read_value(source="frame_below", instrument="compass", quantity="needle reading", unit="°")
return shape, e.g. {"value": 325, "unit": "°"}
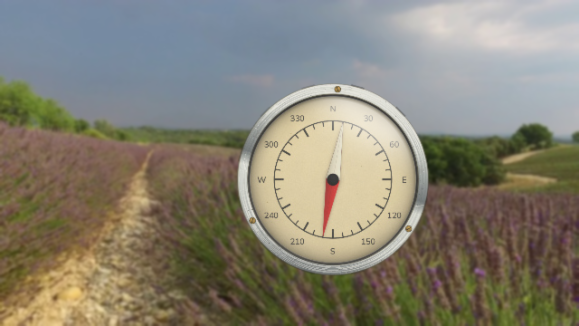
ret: {"value": 190, "unit": "°"}
